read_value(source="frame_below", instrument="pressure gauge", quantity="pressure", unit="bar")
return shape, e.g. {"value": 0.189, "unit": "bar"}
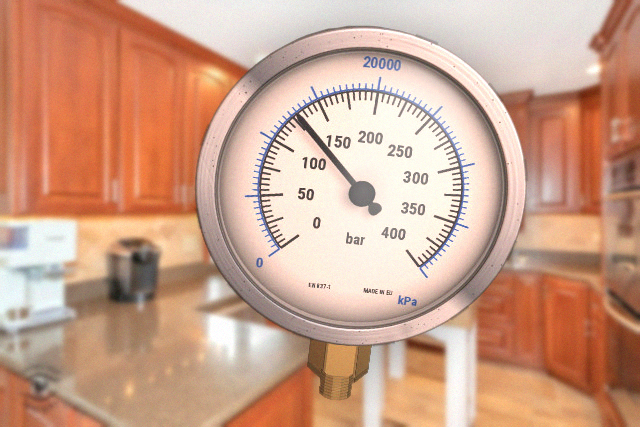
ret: {"value": 130, "unit": "bar"}
